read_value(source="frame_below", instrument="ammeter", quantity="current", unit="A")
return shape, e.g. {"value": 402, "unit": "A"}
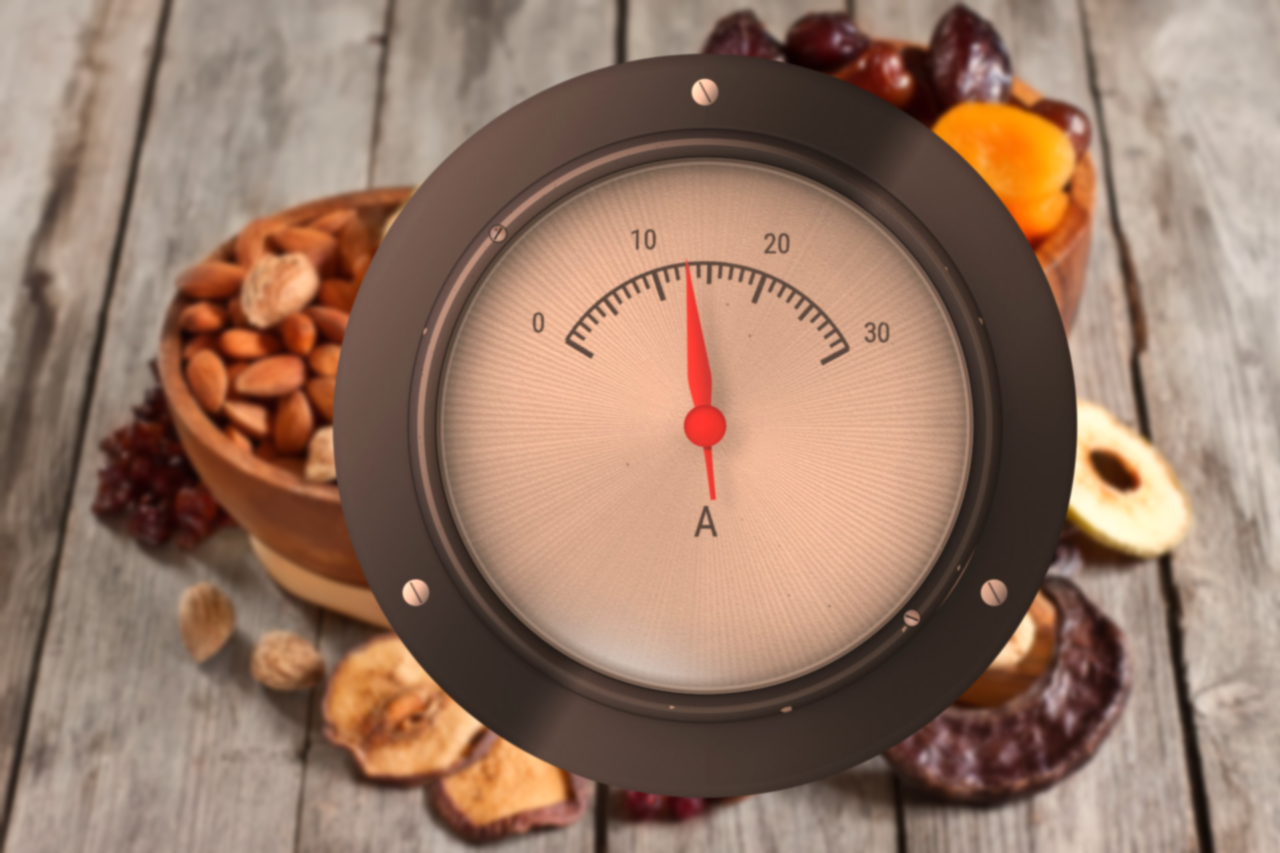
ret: {"value": 13, "unit": "A"}
